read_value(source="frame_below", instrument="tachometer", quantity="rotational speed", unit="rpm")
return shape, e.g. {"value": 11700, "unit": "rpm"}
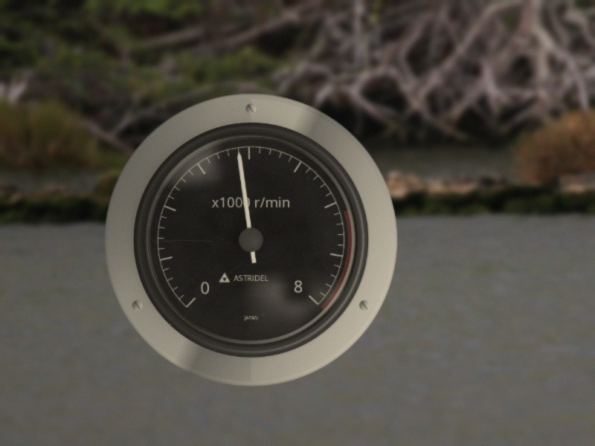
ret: {"value": 3800, "unit": "rpm"}
